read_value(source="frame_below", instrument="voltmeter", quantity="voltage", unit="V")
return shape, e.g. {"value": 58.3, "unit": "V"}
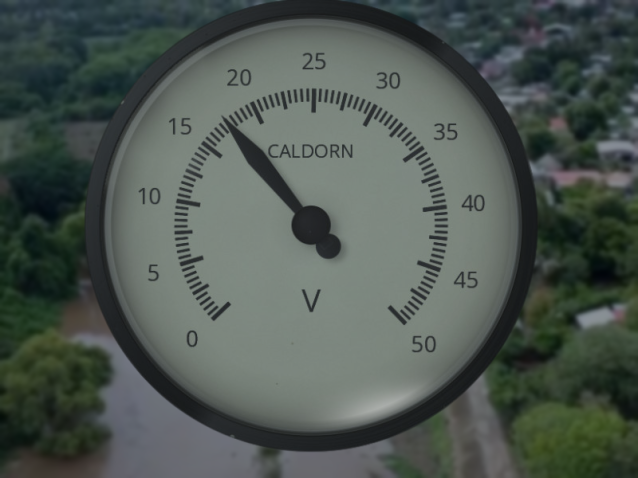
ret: {"value": 17.5, "unit": "V"}
